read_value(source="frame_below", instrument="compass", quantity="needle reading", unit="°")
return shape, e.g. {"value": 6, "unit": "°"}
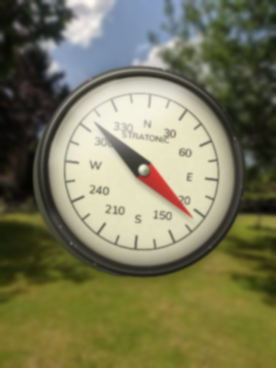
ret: {"value": 127.5, "unit": "°"}
